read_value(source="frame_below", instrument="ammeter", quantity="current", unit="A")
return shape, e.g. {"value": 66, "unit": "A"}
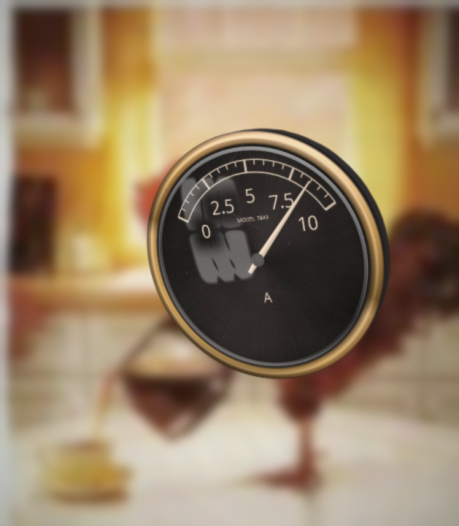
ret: {"value": 8.5, "unit": "A"}
